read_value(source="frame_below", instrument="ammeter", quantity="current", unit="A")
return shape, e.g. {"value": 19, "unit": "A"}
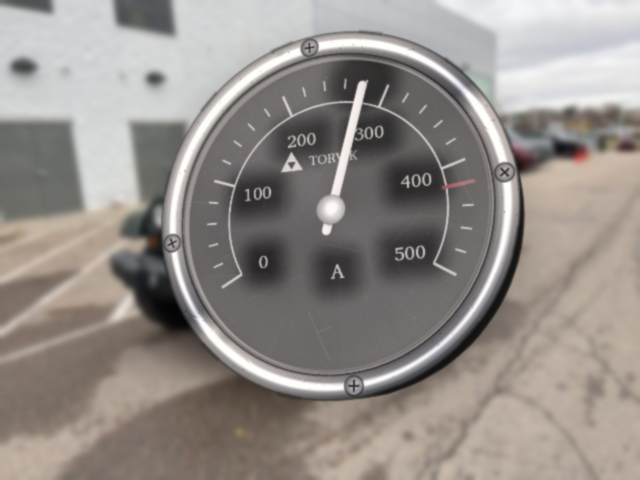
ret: {"value": 280, "unit": "A"}
